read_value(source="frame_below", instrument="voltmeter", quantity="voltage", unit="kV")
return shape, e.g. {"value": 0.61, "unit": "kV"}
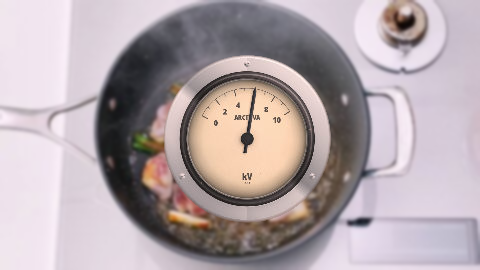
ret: {"value": 6, "unit": "kV"}
